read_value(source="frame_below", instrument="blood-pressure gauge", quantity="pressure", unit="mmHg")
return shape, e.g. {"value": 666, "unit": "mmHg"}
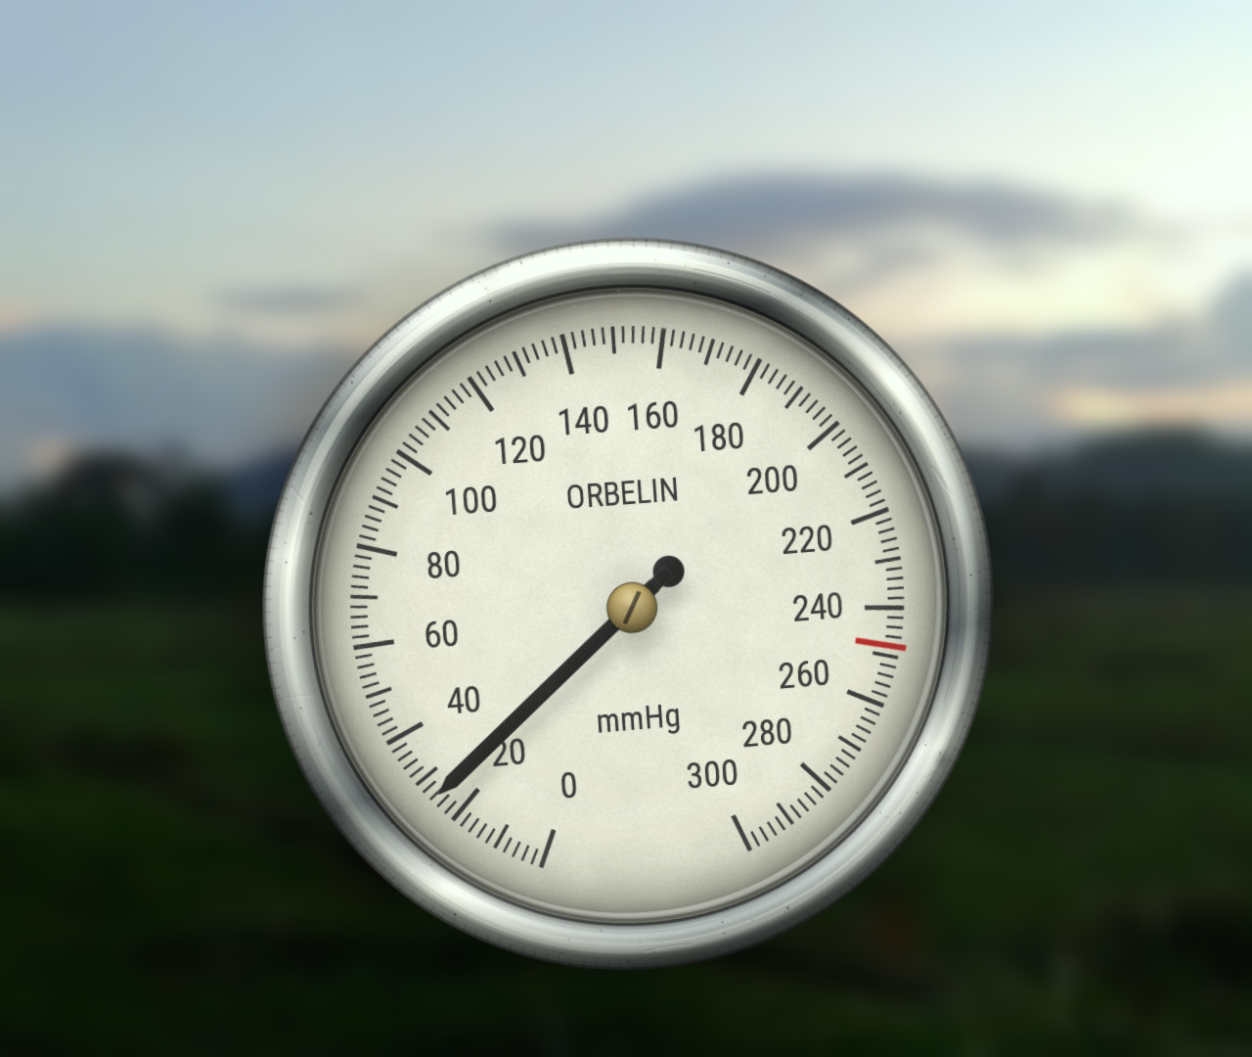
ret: {"value": 26, "unit": "mmHg"}
